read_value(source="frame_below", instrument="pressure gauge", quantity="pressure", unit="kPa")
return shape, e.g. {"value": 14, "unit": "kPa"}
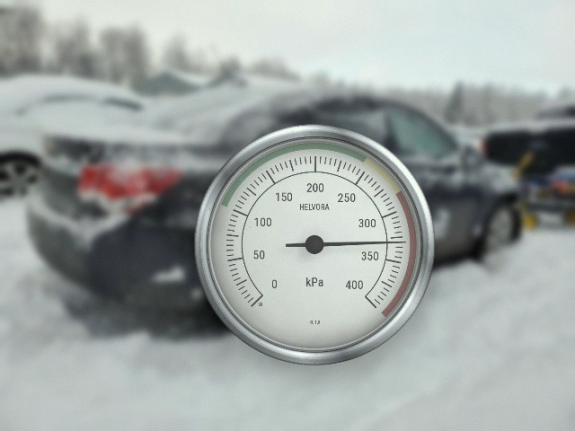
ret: {"value": 330, "unit": "kPa"}
